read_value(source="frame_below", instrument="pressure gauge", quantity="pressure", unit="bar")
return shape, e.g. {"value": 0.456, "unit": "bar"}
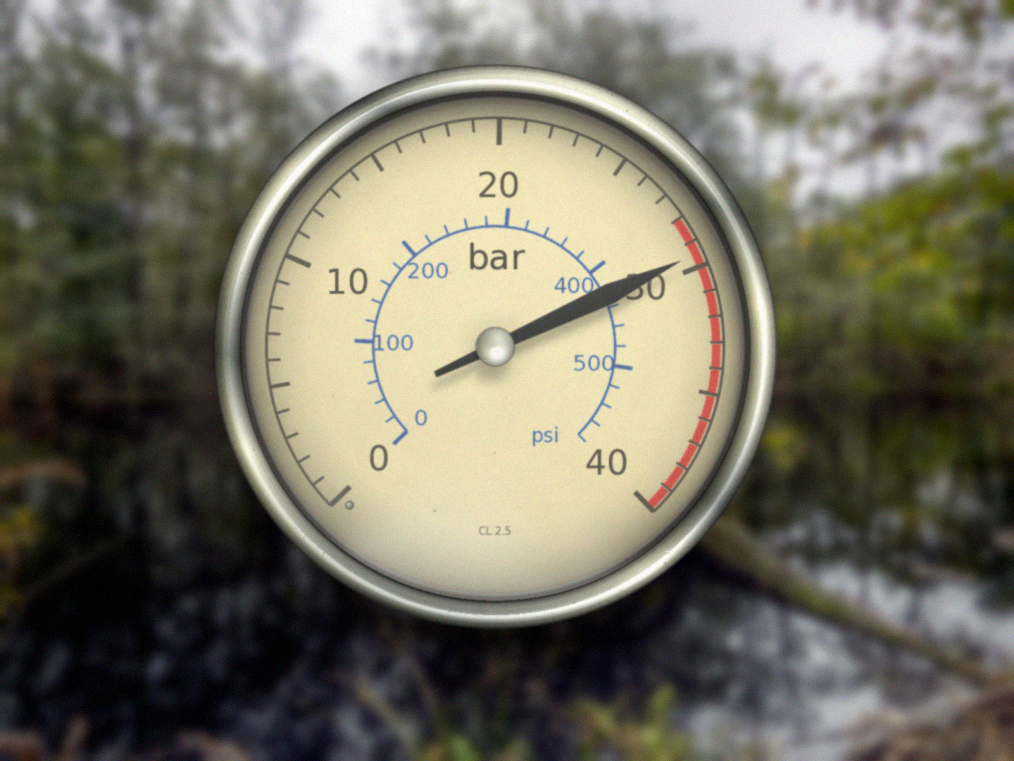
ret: {"value": 29.5, "unit": "bar"}
